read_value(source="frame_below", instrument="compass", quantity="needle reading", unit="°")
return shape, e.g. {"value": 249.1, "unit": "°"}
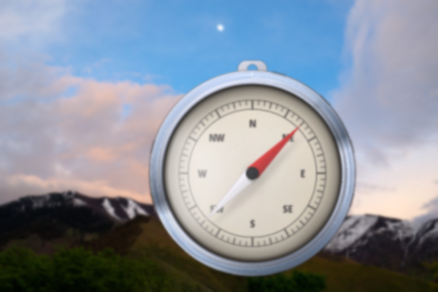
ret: {"value": 45, "unit": "°"}
